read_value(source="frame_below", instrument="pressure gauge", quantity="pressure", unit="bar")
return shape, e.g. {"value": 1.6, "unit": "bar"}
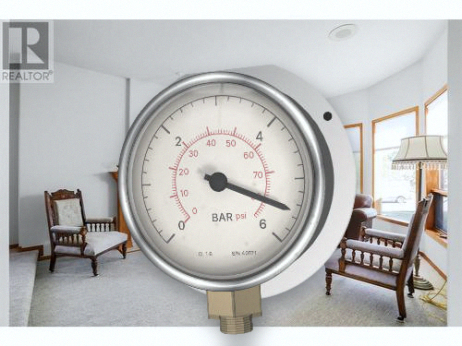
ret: {"value": 5.5, "unit": "bar"}
